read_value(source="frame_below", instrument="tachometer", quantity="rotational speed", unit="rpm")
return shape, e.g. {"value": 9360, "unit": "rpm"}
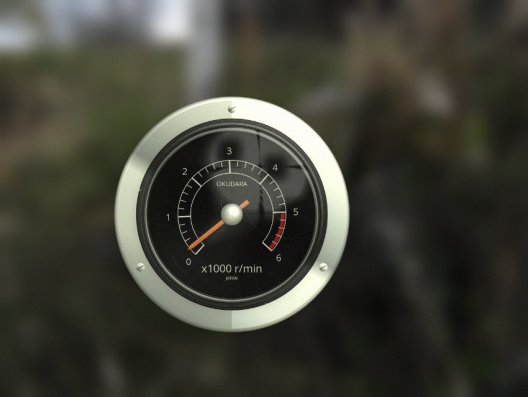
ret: {"value": 200, "unit": "rpm"}
